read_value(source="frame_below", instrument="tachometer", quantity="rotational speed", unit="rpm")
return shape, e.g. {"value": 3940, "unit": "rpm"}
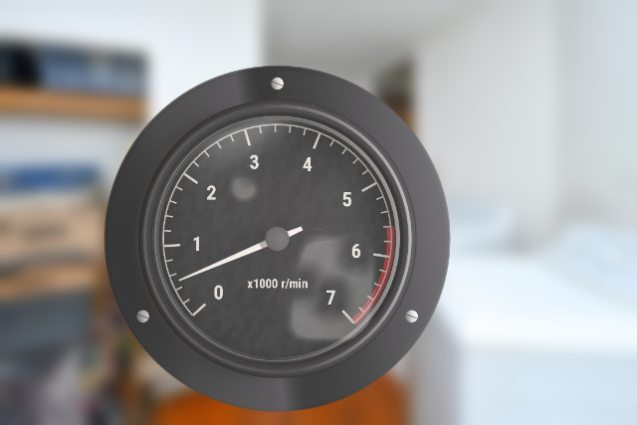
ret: {"value": 500, "unit": "rpm"}
